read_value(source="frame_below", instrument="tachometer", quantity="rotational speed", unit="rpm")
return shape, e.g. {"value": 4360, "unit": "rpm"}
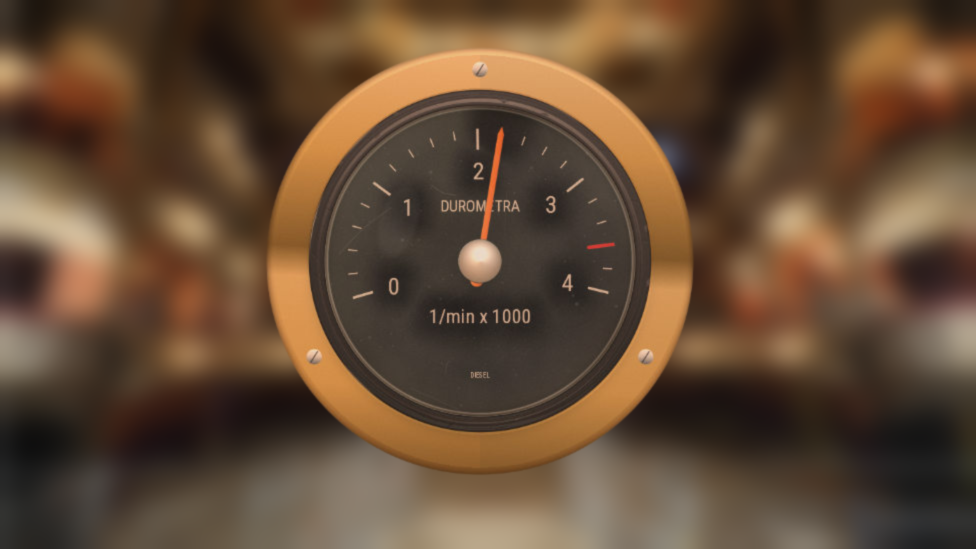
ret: {"value": 2200, "unit": "rpm"}
